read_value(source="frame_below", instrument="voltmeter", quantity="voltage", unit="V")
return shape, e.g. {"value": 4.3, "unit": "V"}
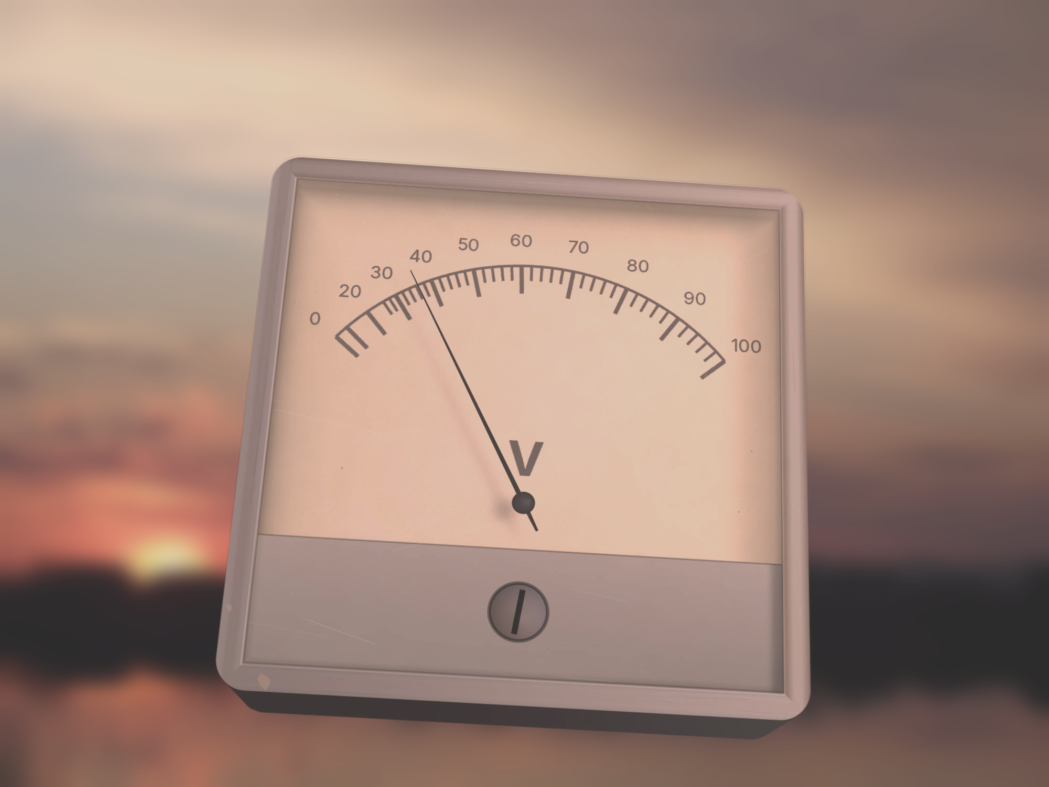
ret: {"value": 36, "unit": "V"}
